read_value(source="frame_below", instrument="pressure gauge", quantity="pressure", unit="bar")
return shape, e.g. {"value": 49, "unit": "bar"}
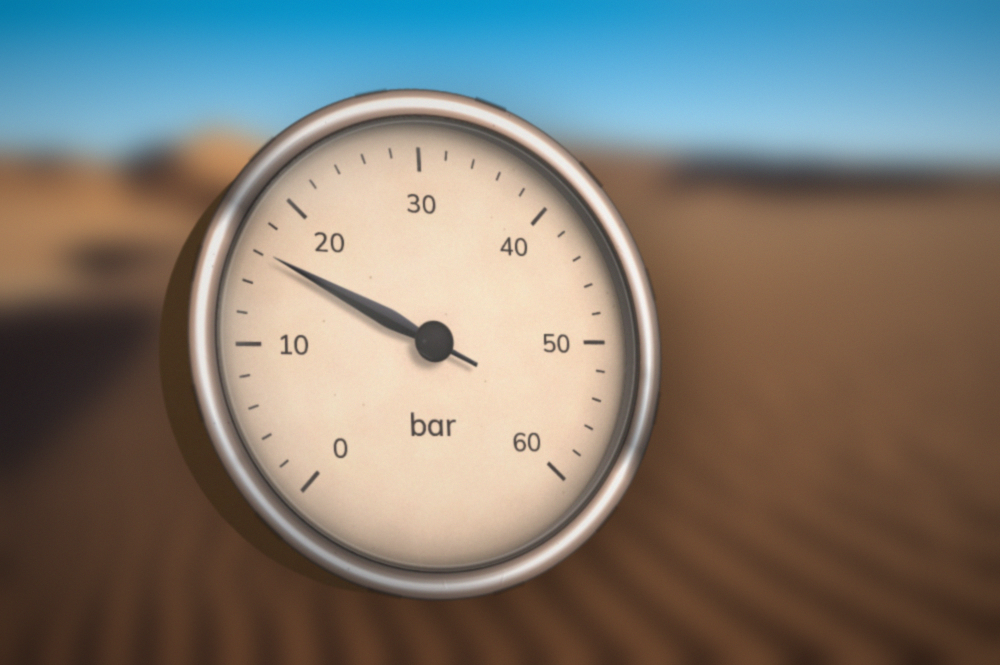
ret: {"value": 16, "unit": "bar"}
